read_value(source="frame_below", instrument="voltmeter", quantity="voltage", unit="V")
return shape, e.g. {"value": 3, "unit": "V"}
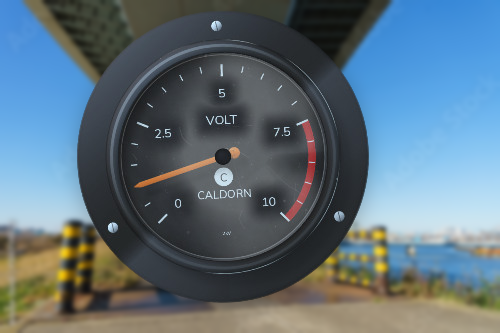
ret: {"value": 1, "unit": "V"}
